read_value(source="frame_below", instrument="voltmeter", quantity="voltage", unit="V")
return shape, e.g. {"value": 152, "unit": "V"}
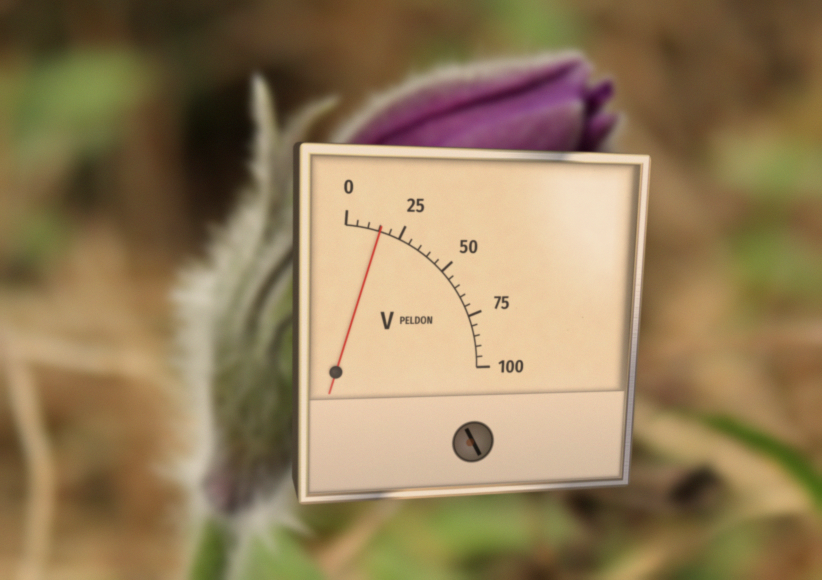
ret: {"value": 15, "unit": "V"}
